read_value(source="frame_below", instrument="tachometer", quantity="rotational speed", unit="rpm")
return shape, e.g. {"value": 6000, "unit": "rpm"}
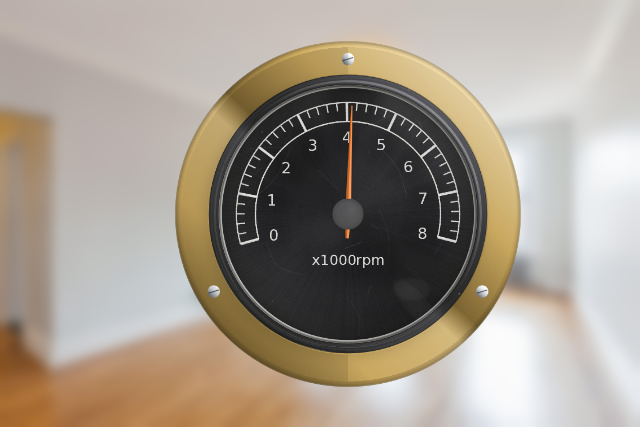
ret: {"value": 4100, "unit": "rpm"}
